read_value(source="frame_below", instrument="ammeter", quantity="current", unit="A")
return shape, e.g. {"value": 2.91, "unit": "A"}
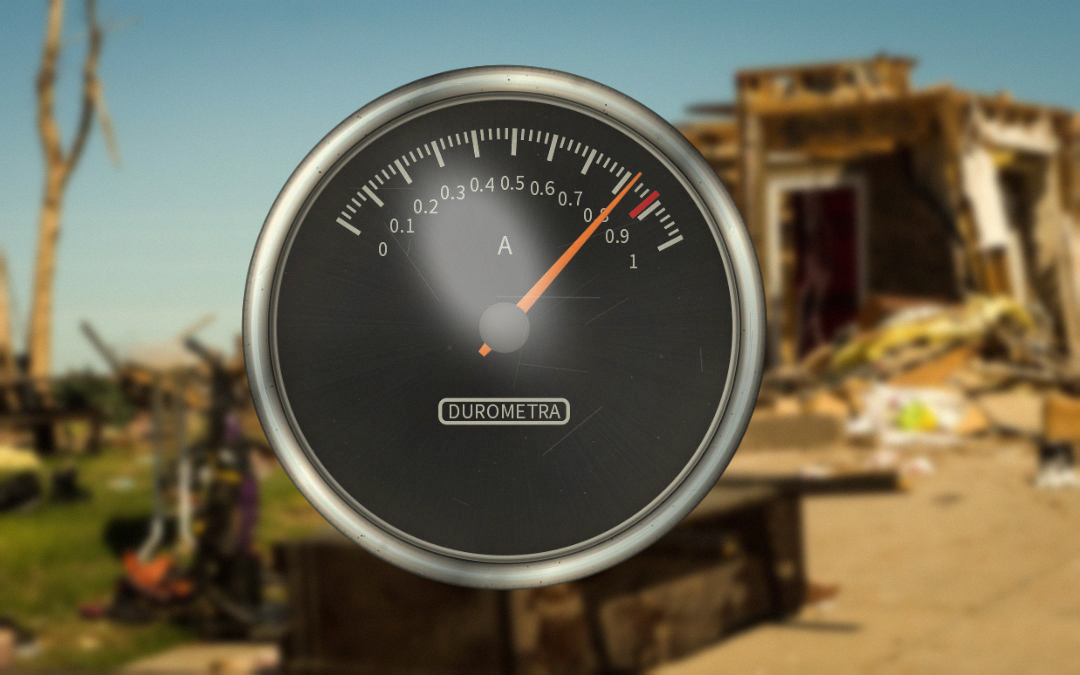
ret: {"value": 0.82, "unit": "A"}
